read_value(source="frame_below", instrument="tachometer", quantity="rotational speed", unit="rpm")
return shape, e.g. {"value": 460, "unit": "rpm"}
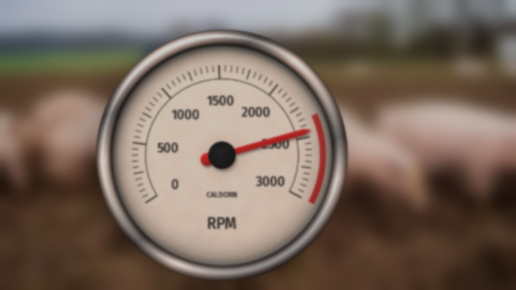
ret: {"value": 2450, "unit": "rpm"}
